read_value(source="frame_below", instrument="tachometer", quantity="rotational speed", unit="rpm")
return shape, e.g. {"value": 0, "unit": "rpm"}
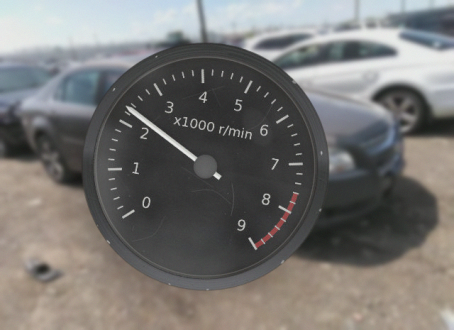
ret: {"value": 2300, "unit": "rpm"}
